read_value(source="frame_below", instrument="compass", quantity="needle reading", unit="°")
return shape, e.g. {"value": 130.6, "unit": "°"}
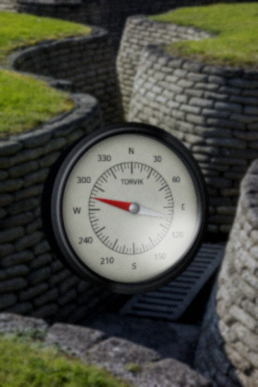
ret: {"value": 285, "unit": "°"}
